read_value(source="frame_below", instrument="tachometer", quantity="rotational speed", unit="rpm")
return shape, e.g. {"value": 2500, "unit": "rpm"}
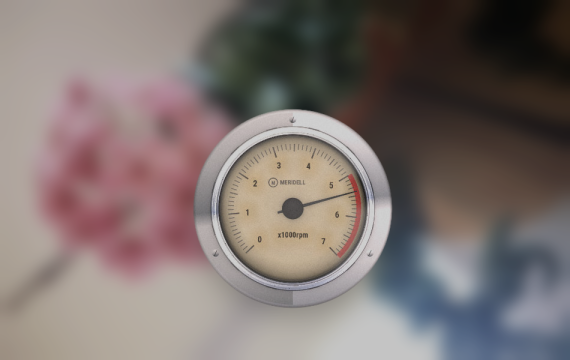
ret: {"value": 5400, "unit": "rpm"}
